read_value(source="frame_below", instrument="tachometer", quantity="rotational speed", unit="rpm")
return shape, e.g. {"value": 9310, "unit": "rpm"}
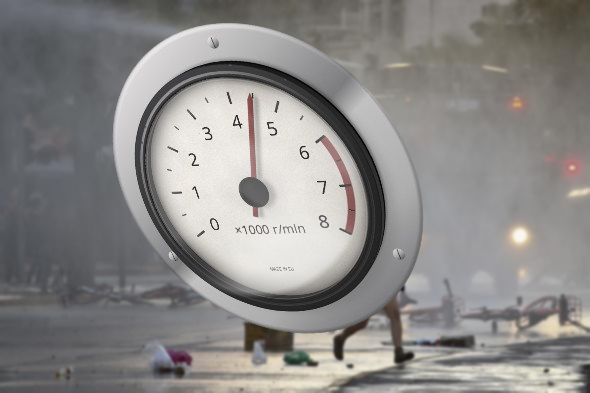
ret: {"value": 4500, "unit": "rpm"}
